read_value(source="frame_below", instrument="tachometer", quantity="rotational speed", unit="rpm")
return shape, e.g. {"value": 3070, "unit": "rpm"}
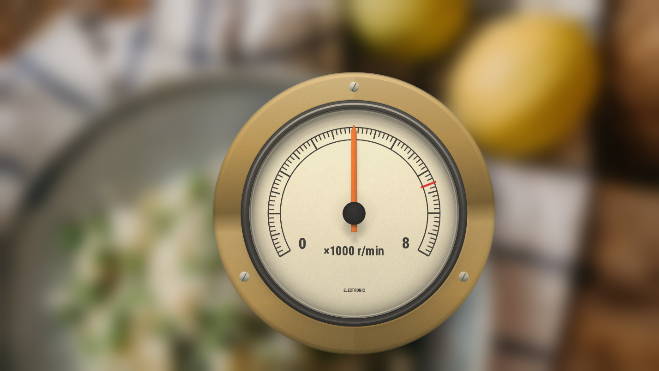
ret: {"value": 4000, "unit": "rpm"}
